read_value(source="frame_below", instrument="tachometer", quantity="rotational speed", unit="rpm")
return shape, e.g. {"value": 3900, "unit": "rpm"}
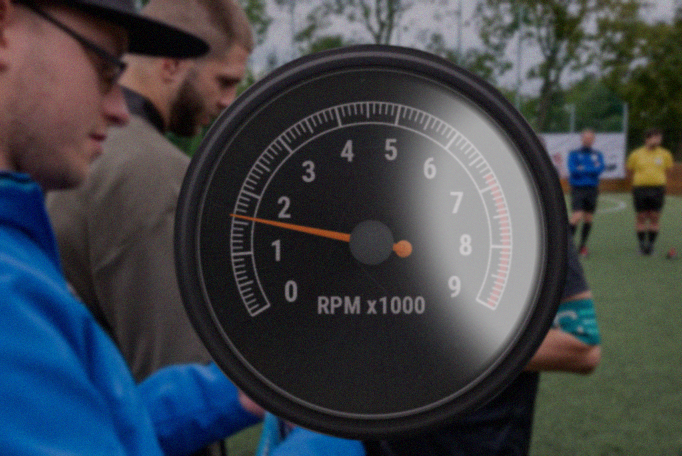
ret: {"value": 1600, "unit": "rpm"}
